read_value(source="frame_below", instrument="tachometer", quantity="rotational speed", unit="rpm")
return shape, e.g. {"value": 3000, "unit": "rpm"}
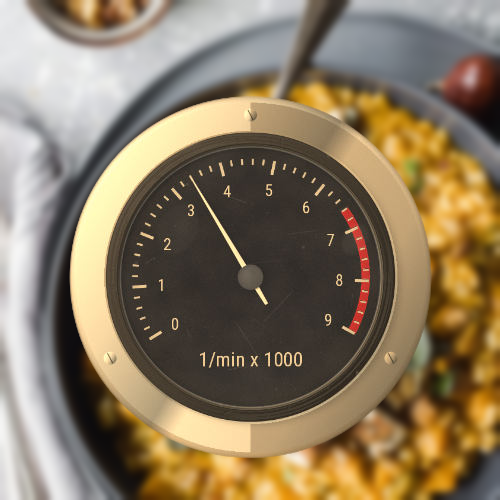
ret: {"value": 3400, "unit": "rpm"}
